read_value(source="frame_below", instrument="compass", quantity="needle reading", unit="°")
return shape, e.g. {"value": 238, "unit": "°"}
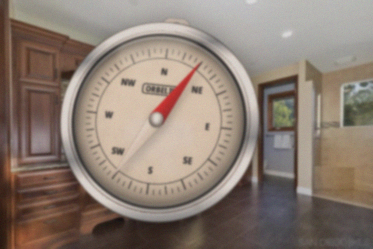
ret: {"value": 30, "unit": "°"}
